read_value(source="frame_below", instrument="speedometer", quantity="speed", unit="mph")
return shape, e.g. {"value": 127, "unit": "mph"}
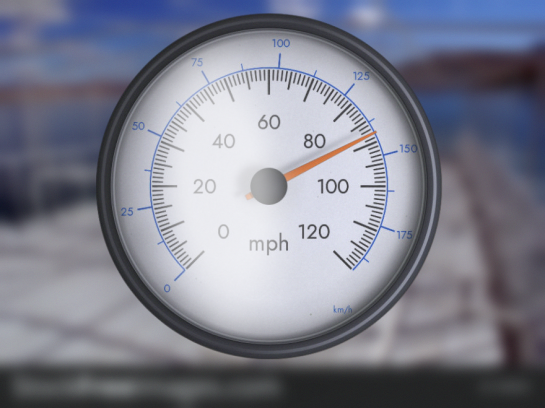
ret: {"value": 88, "unit": "mph"}
